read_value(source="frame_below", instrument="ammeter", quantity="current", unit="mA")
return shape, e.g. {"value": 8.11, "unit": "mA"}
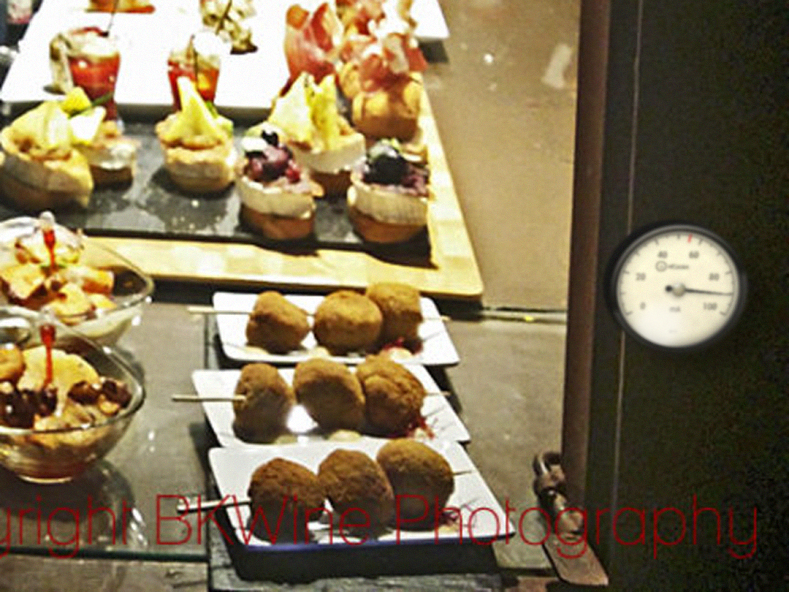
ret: {"value": 90, "unit": "mA"}
